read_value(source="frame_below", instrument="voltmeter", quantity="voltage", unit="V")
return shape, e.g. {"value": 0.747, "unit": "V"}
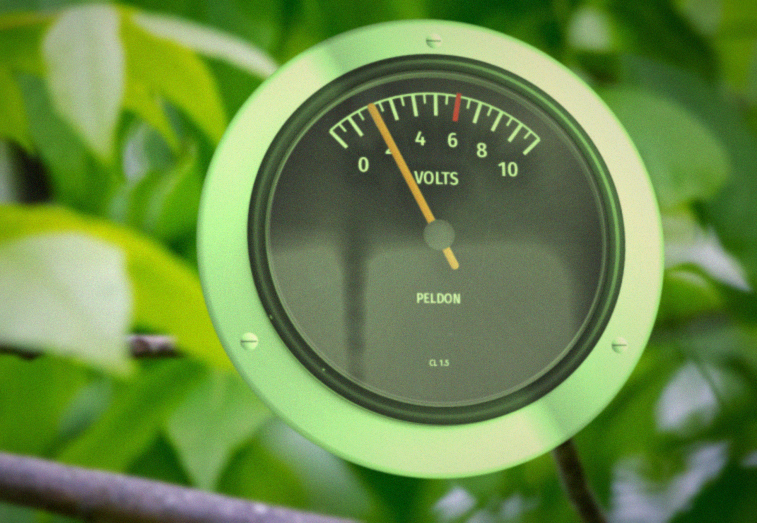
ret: {"value": 2, "unit": "V"}
